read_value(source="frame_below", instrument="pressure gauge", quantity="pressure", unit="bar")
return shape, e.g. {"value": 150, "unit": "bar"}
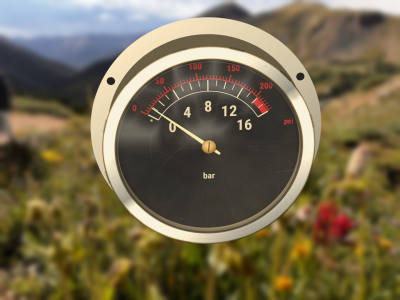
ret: {"value": 1, "unit": "bar"}
